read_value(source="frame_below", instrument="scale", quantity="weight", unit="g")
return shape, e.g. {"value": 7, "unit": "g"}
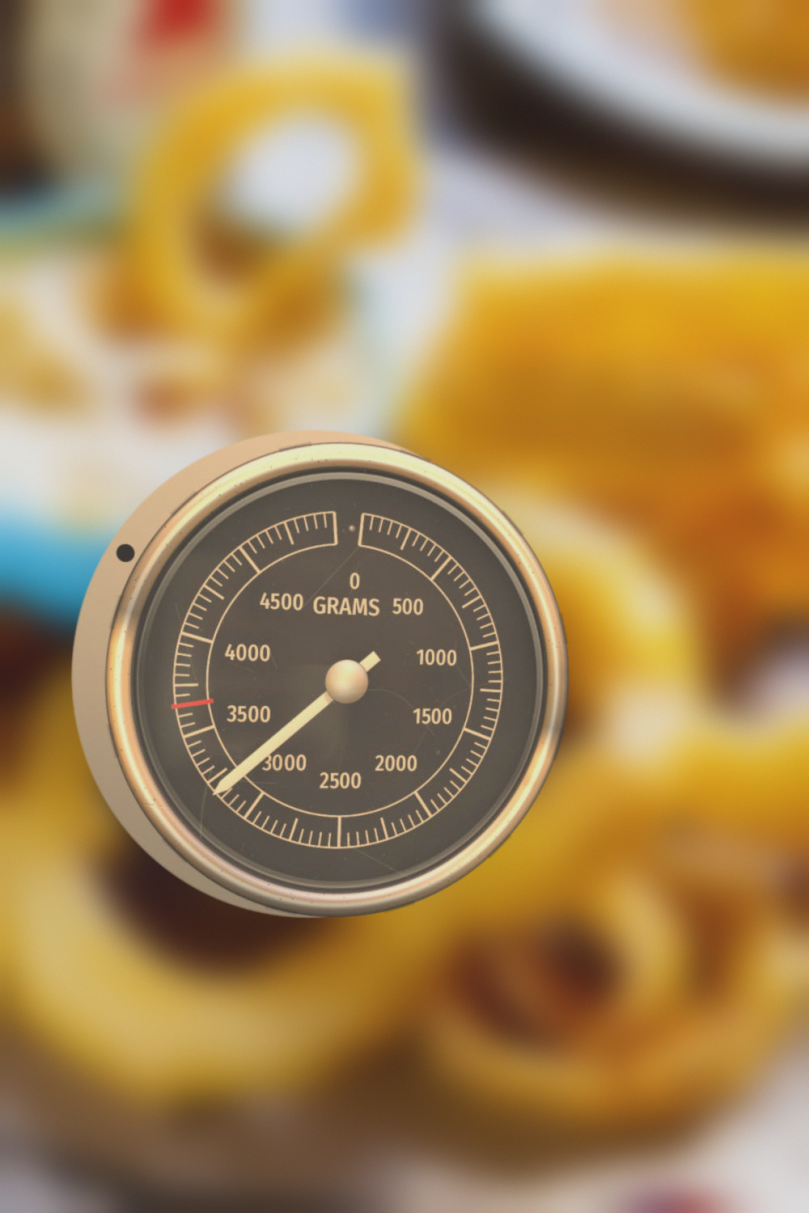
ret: {"value": 3200, "unit": "g"}
